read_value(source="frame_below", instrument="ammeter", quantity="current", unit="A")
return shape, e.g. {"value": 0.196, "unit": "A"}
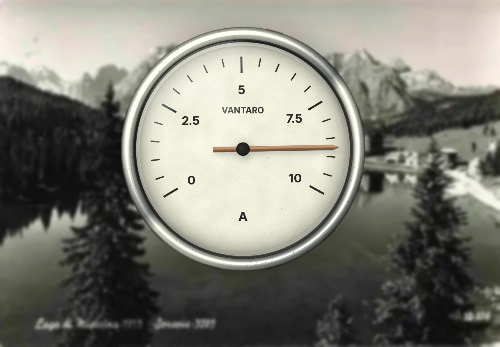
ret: {"value": 8.75, "unit": "A"}
